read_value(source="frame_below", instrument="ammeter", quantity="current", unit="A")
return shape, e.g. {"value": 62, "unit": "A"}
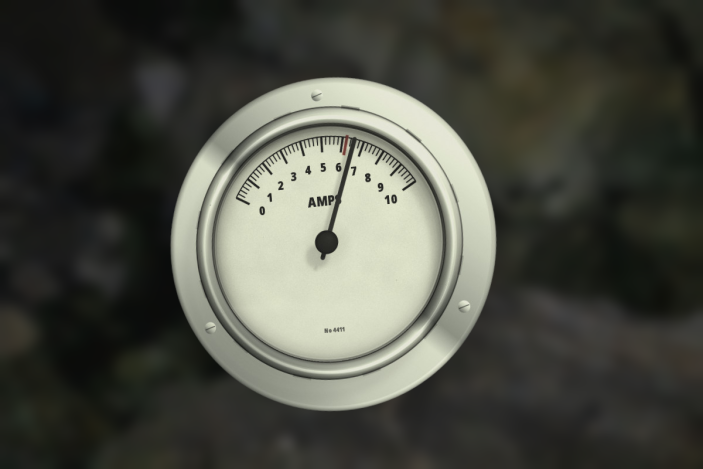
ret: {"value": 6.6, "unit": "A"}
